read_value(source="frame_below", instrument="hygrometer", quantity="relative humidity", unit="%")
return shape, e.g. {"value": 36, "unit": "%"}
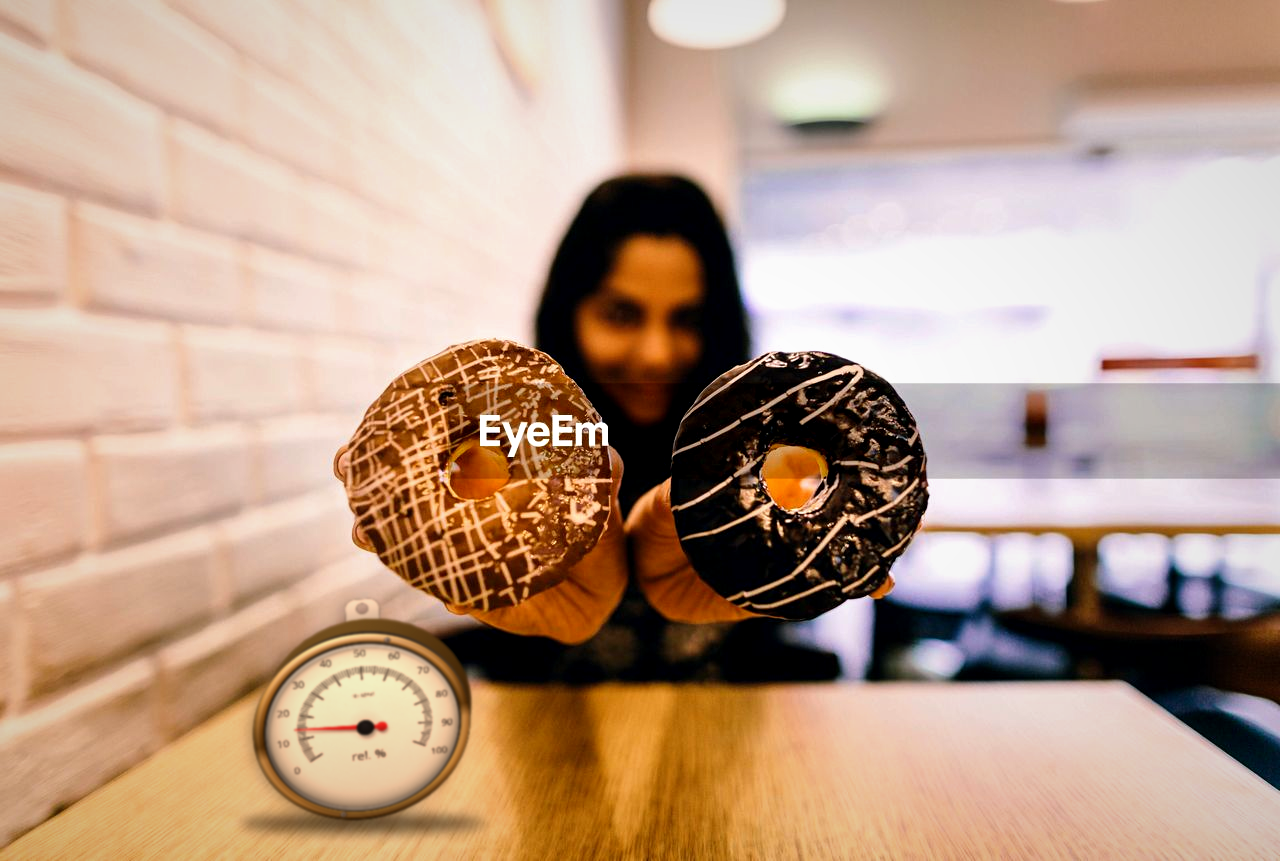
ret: {"value": 15, "unit": "%"}
